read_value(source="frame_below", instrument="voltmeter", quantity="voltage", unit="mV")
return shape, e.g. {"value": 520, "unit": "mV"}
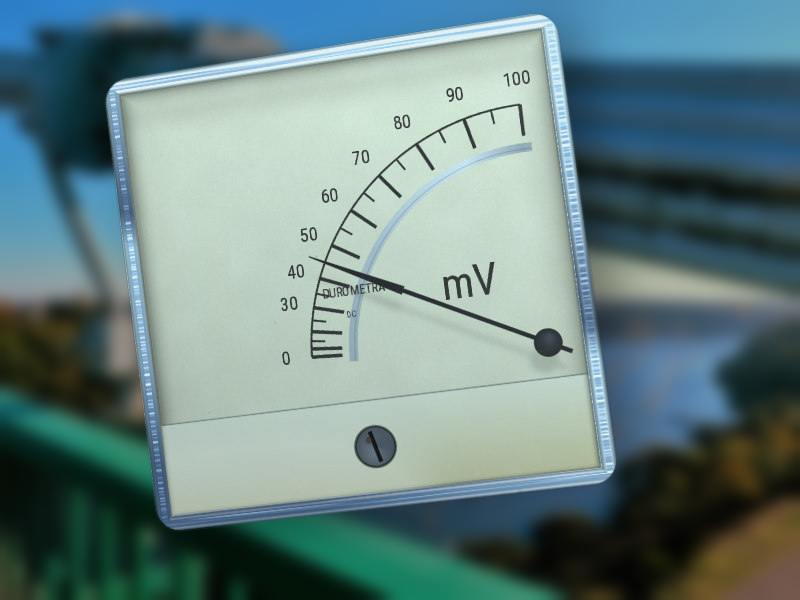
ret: {"value": 45, "unit": "mV"}
